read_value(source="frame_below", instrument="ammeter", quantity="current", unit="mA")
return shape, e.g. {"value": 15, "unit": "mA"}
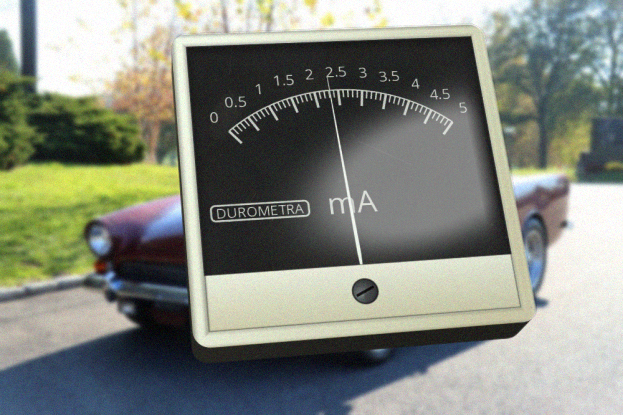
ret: {"value": 2.3, "unit": "mA"}
